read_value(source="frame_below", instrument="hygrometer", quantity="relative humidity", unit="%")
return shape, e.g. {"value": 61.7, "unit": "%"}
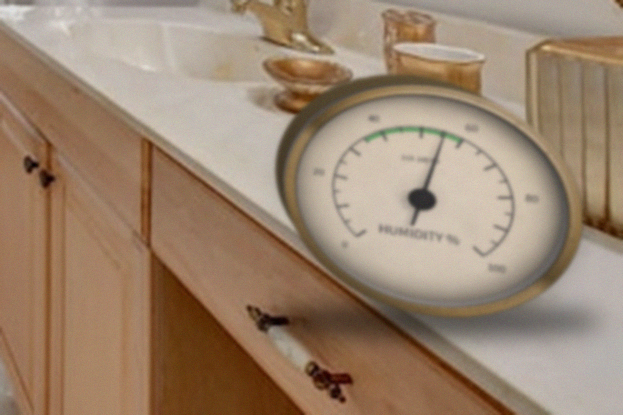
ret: {"value": 55, "unit": "%"}
